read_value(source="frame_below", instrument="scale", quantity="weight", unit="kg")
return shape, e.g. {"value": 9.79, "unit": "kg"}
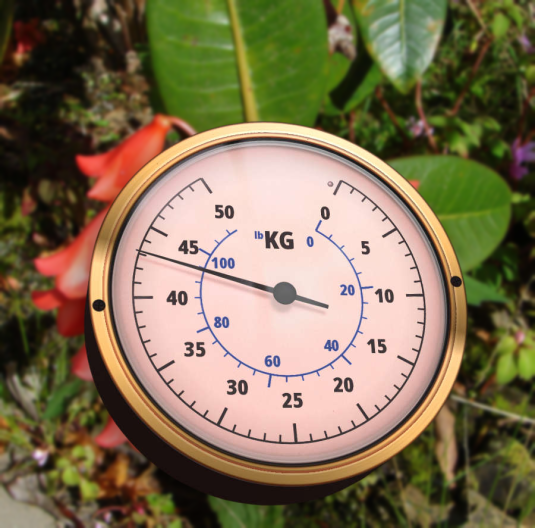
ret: {"value": 43, "unit": "kg"}
